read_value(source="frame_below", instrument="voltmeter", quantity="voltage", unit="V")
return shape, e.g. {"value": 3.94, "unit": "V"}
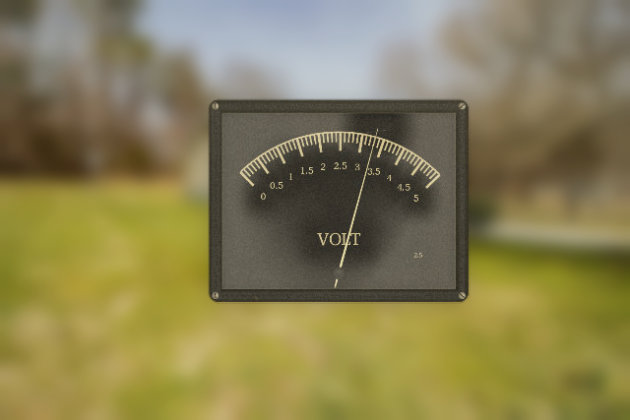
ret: {"value": 3.3, "unit": "V"}
